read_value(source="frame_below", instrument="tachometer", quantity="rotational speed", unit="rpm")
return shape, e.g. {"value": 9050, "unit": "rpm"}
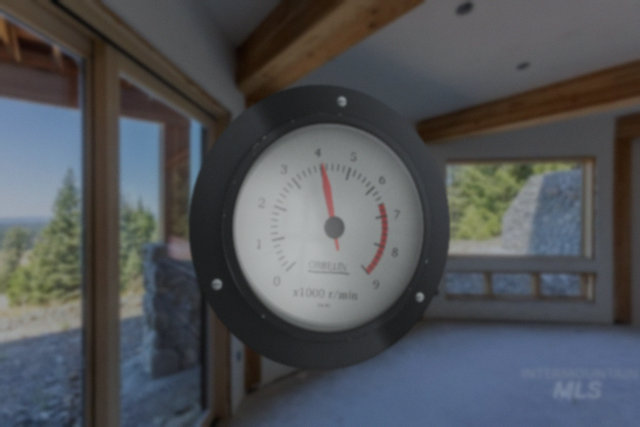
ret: {"value": 4000, "unit": "rpm"}
